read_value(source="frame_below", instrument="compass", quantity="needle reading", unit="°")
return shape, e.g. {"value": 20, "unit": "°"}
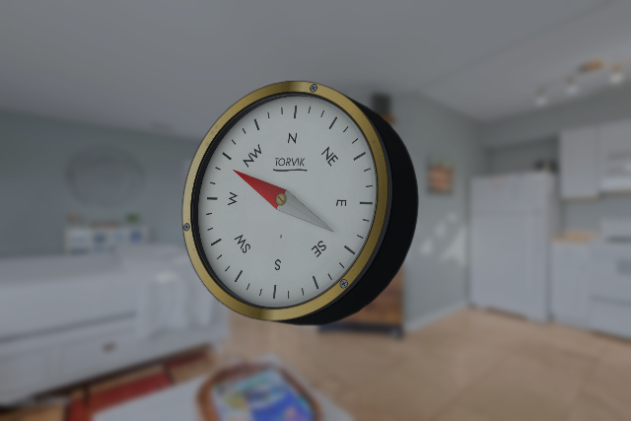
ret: {"value": 295, "unit": "°"}
